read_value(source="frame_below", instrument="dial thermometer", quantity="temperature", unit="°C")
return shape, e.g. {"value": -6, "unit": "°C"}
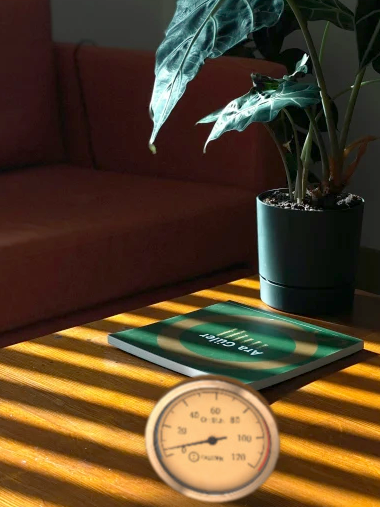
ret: {"value": 5, "unit": "°C"}
